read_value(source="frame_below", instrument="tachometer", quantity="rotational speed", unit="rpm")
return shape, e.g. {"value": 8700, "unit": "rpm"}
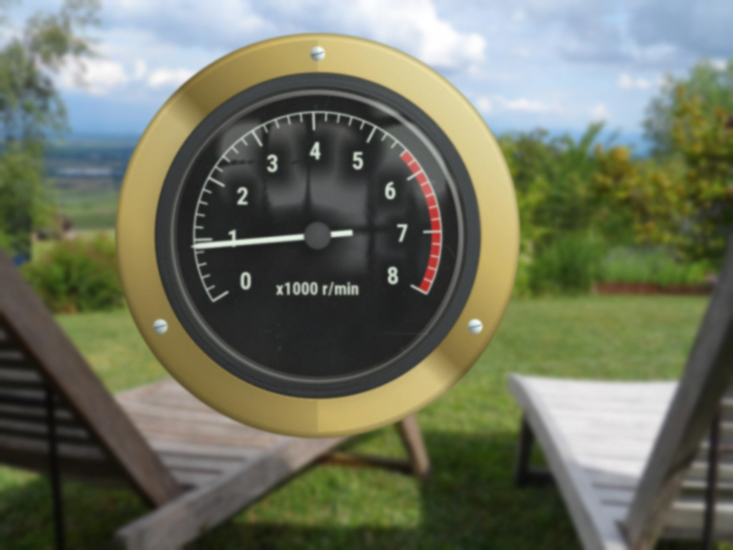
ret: {"value": 900, "unit": "rpm"}
